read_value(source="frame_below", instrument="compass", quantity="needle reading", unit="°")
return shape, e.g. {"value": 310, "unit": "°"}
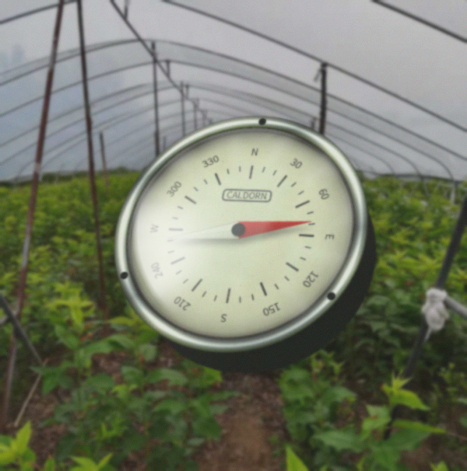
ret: {"value": 80, "unit": "°"}
